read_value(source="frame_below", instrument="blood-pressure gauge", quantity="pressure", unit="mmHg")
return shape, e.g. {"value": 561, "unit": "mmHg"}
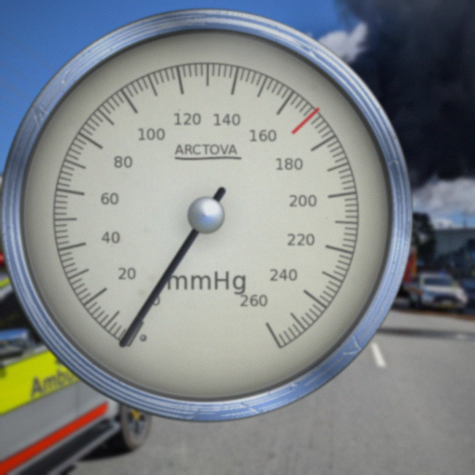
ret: {"value": 2, "unit": "mmHg"}
